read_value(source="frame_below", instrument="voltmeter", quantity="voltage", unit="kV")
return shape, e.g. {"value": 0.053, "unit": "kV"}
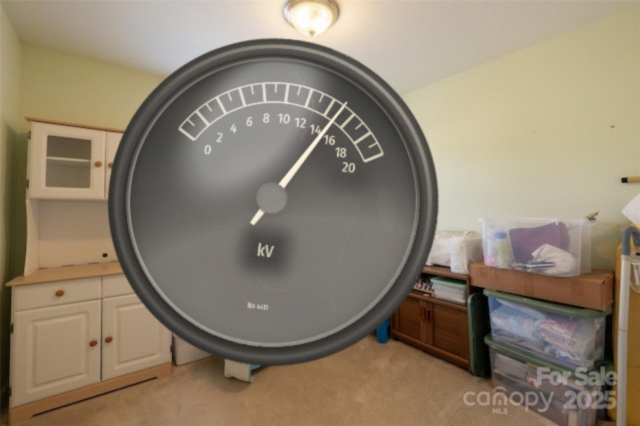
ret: {"value": 15, "unit": "kV"}
